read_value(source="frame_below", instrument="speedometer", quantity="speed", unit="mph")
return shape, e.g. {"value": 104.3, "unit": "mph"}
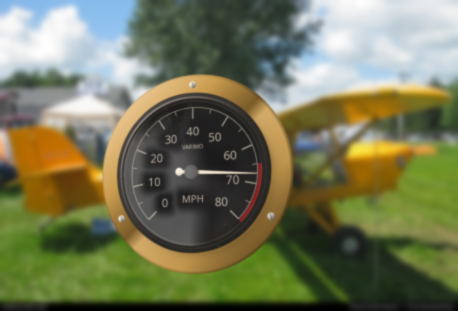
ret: {"value": 67.5, "unit": "mph"}
